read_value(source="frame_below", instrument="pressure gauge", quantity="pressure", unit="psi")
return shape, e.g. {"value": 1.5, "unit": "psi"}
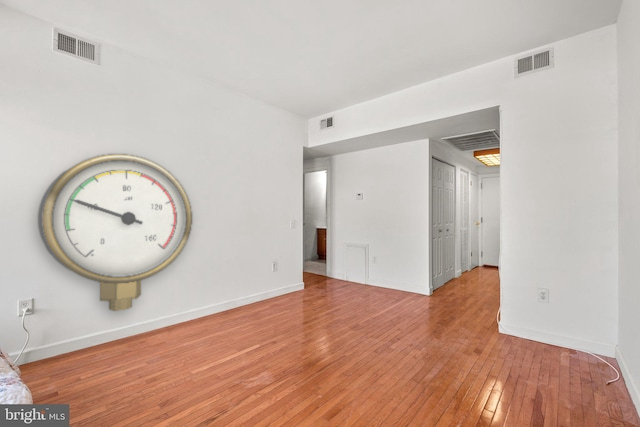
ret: {"value": 40, "unit": "psi"}
